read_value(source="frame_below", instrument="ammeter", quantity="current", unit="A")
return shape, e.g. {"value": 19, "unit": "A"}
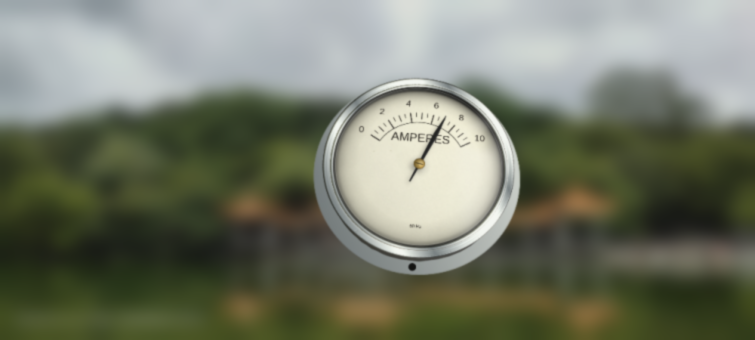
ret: {"value": 7, "unit": "A"}
